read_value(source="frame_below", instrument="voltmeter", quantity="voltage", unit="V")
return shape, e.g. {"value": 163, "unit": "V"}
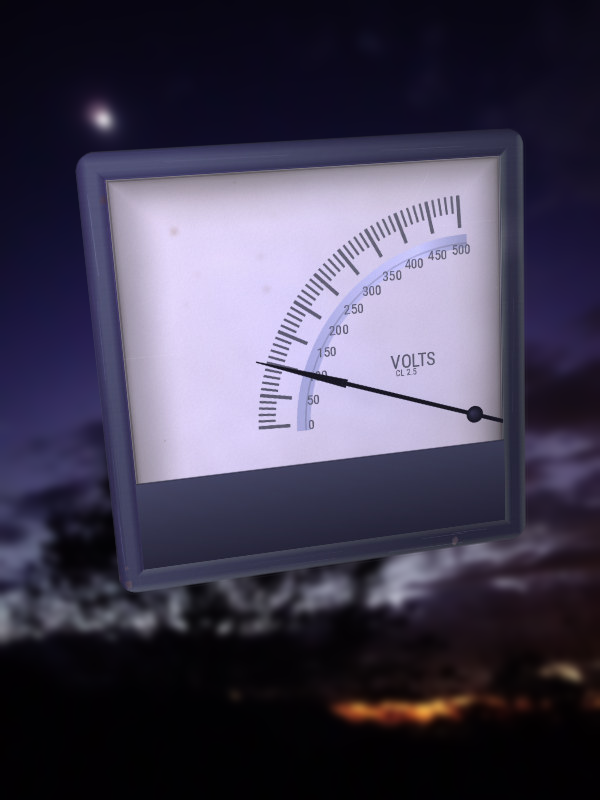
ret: {"value": 100, "unit": "V"}
